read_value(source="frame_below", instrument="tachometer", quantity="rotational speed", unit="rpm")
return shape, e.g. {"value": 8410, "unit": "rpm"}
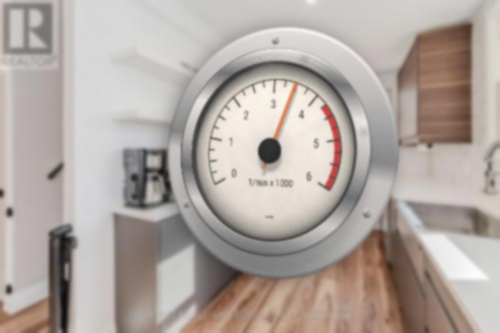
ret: {"value": 3500, "unit": "rpm"}
